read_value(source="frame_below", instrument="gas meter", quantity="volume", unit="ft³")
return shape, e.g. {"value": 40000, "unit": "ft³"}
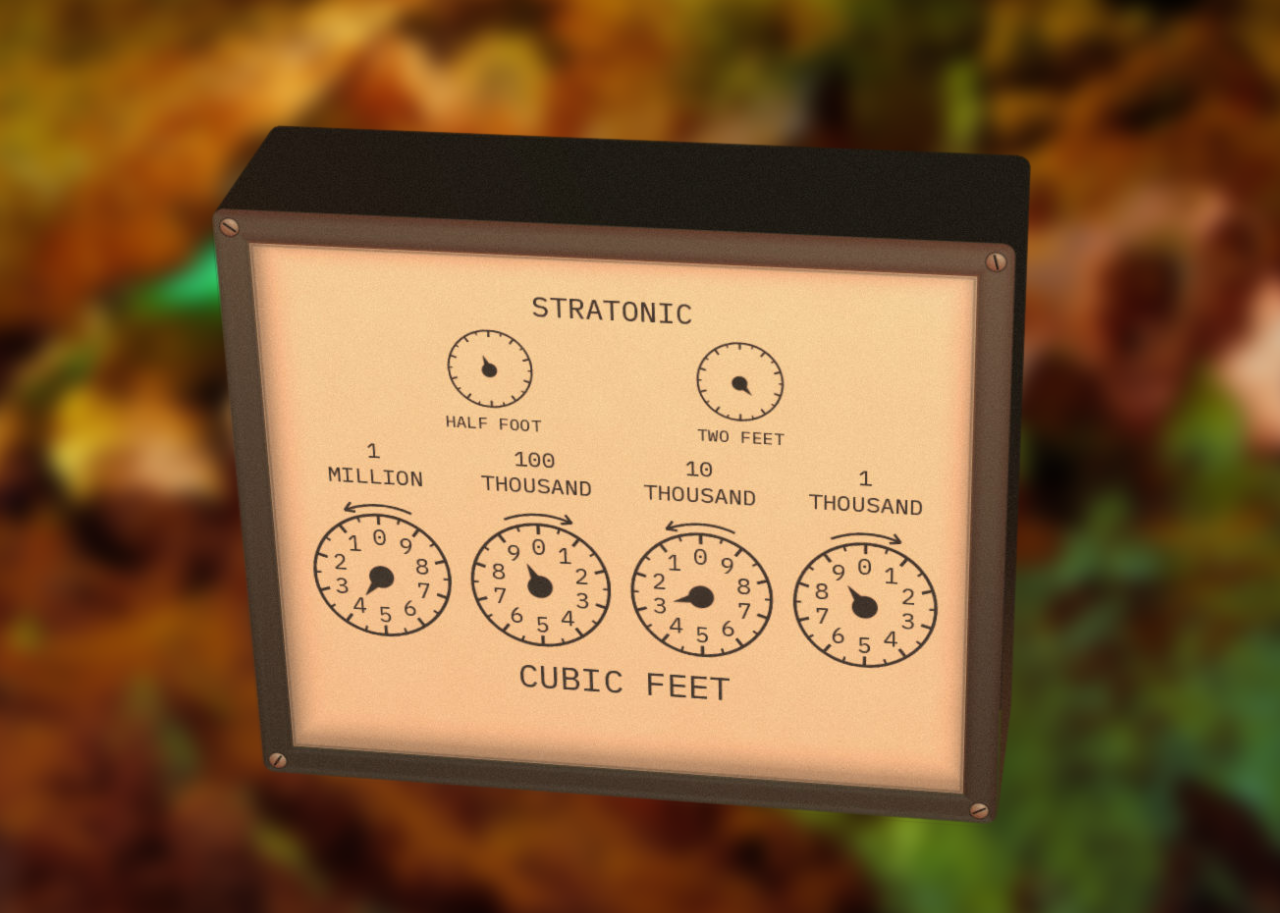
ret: {"value": 392900, "unit": "ft³"}
